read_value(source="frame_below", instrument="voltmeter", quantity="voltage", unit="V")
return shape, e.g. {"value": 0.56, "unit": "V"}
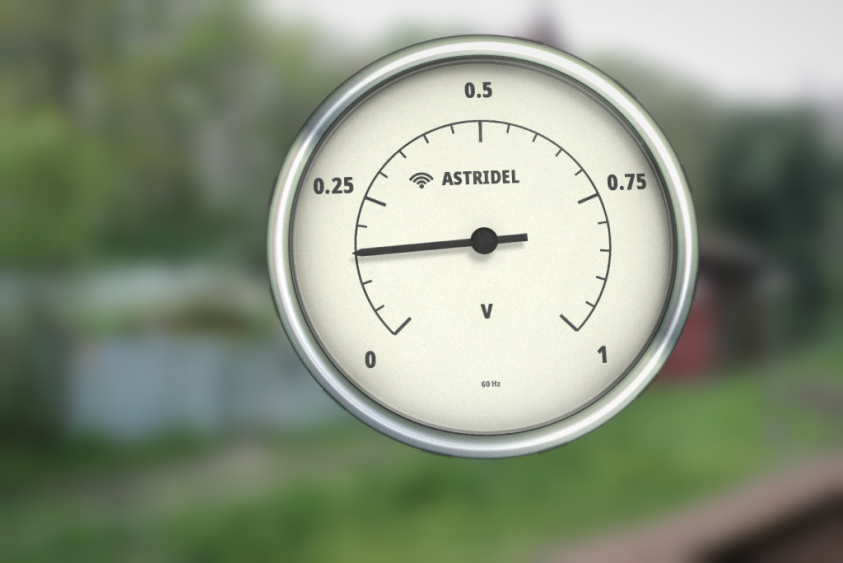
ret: {"value": 0.15, "unit": "V"}
